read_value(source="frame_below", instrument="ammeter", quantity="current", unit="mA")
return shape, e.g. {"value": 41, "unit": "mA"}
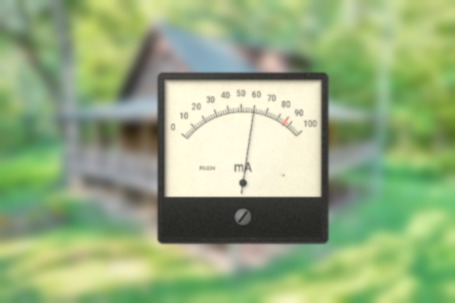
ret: {"value": 60, "unit": "mA"}
